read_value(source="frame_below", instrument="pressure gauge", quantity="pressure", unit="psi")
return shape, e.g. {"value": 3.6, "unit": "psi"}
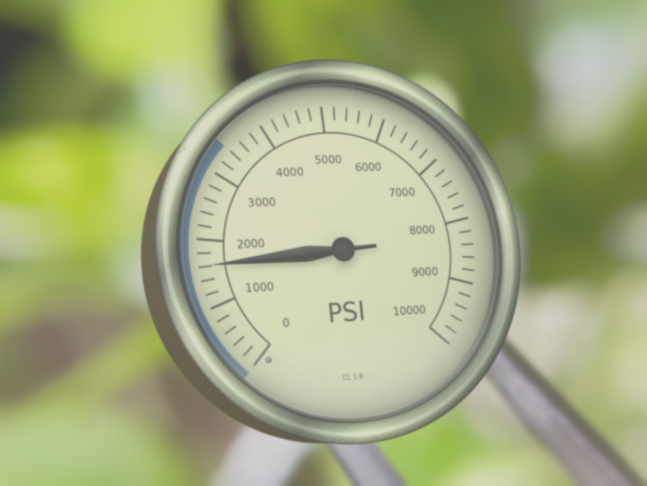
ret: {"value": 1600, "unit": "psi"}
